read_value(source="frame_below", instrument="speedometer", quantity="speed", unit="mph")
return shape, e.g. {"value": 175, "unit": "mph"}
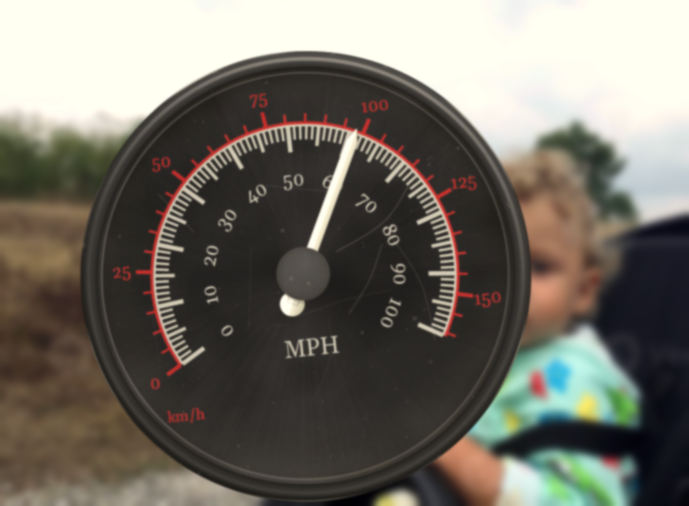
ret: {"value": 61, "unit": "mph"}
